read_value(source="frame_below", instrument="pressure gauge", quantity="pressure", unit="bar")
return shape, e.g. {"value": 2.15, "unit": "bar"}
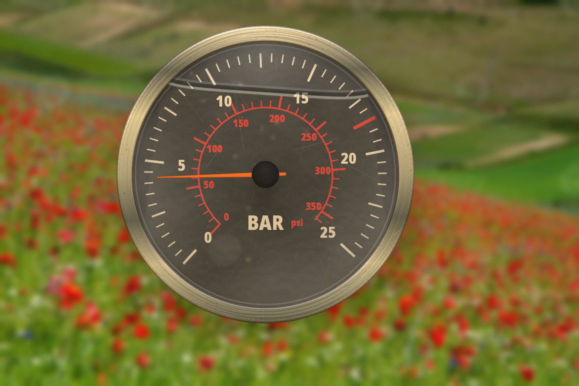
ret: {"value": 4.25, "unit": "bar"}
